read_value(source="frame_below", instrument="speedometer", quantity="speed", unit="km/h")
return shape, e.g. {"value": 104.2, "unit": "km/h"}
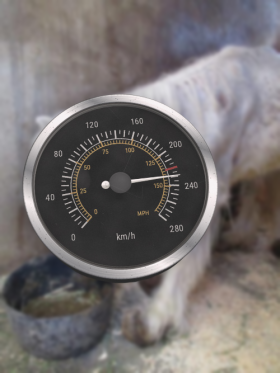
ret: {"value": 230, "unit": "km/h"}
